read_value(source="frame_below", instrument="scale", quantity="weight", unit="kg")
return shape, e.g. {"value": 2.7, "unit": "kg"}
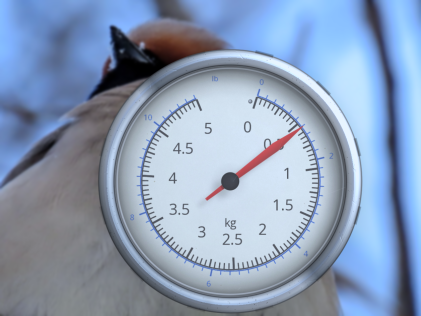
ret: {"value": 0.55, "unit": "kg"}
